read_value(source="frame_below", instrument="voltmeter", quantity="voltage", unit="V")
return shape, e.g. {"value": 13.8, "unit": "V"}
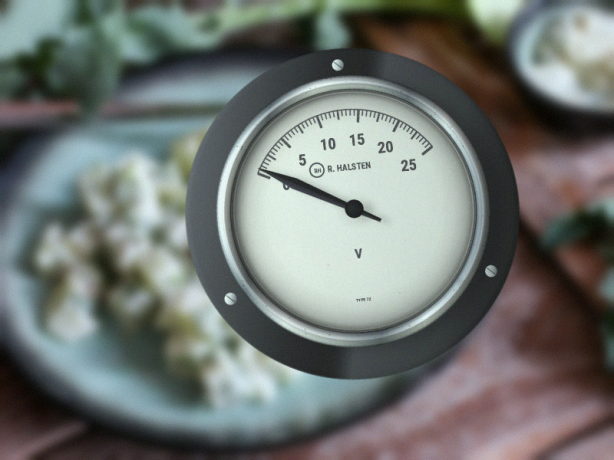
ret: {"value": 0.5, "unit": "V"}
